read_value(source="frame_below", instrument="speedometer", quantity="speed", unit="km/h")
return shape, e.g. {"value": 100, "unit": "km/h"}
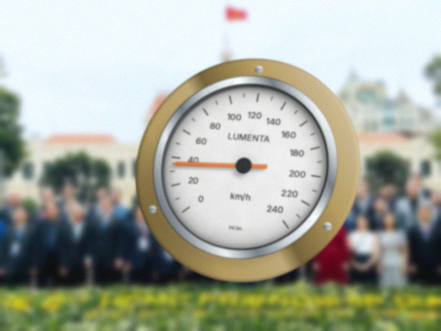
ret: {"value": 35, "unit": "km/h"}
